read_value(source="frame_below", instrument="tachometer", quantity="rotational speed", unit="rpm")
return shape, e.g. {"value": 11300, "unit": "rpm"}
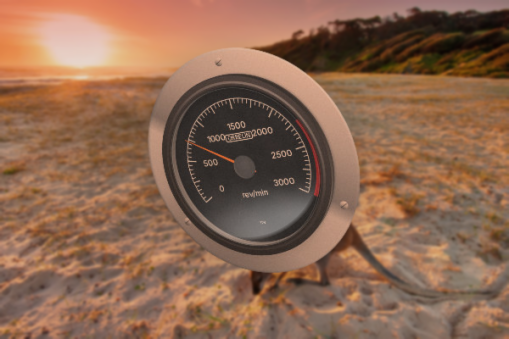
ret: {"value": 750, "unit": "rpm"}
